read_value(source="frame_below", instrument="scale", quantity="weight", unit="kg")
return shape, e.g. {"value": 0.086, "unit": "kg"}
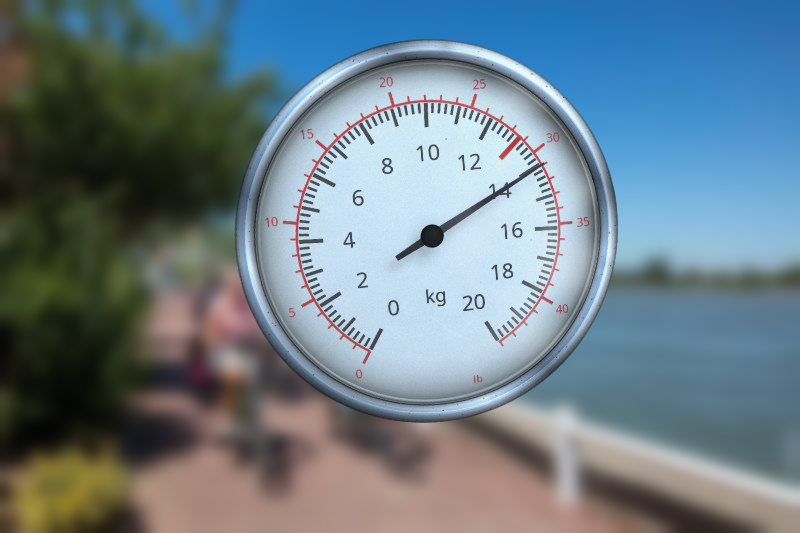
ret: {"value": 14, "unit": "kg"}
